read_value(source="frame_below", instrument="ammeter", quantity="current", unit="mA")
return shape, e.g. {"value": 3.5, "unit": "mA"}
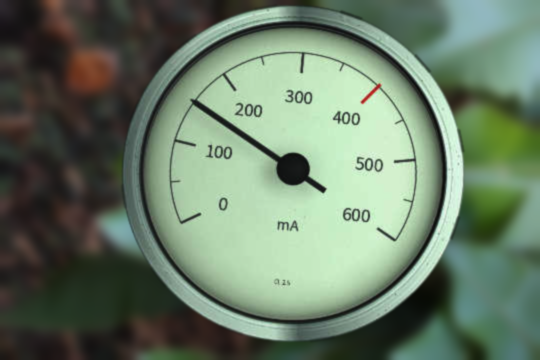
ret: {"value": 150, "unit": "mA"}
